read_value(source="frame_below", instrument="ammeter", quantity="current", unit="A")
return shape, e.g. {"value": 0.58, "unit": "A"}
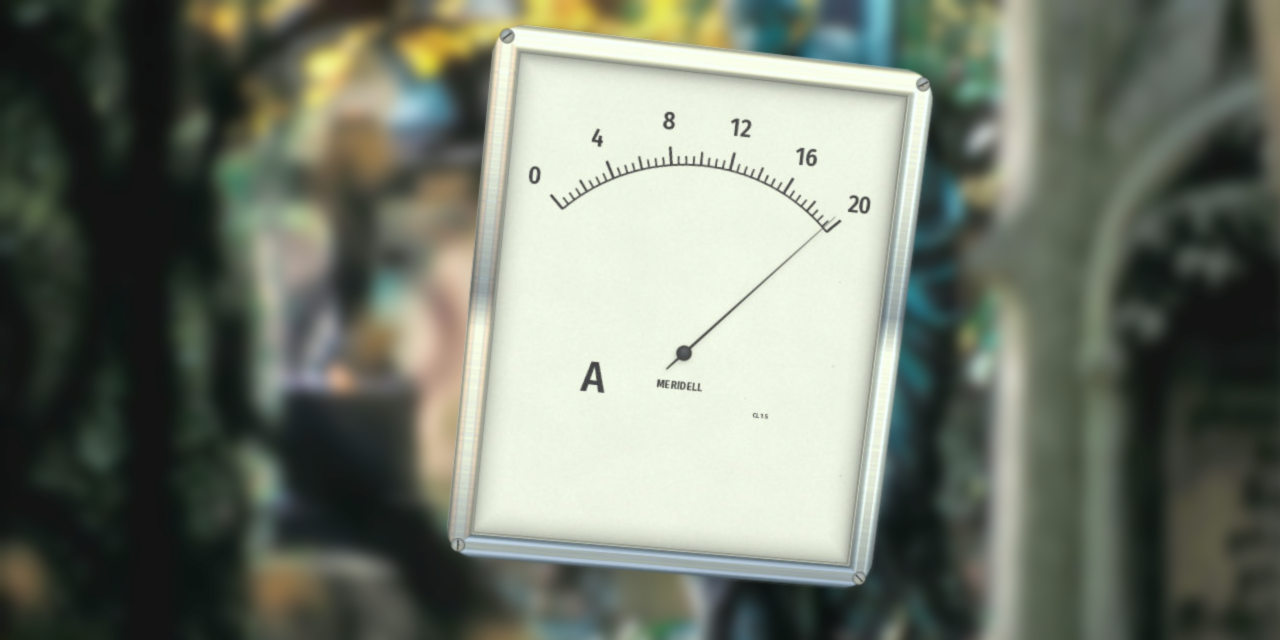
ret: {"value": 19.5, "unit": "A"}
